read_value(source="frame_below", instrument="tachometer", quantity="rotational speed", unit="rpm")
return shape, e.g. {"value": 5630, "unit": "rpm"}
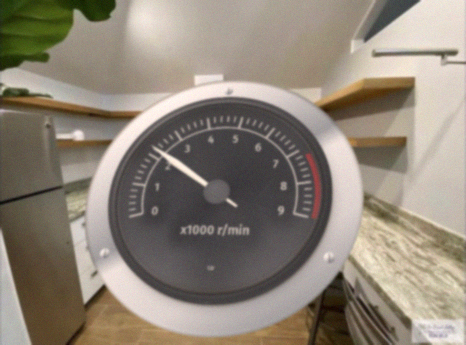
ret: {"value": 2200, "unit": "rpm"}
